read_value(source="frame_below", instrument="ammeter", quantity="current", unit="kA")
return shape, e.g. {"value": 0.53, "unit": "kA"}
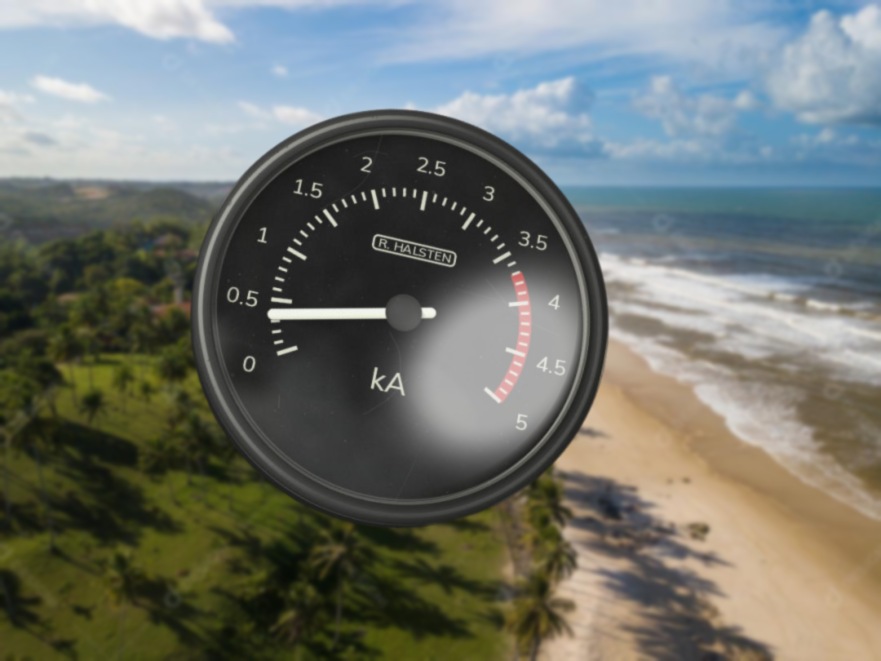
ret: {"value": 0.35, "unit": "kA"}
